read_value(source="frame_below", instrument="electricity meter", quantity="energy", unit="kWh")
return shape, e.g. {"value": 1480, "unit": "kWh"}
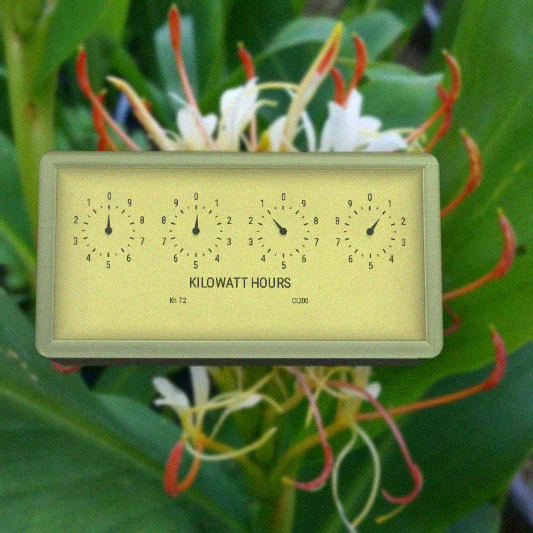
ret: {"value": 11, "unit": "kWh"}
